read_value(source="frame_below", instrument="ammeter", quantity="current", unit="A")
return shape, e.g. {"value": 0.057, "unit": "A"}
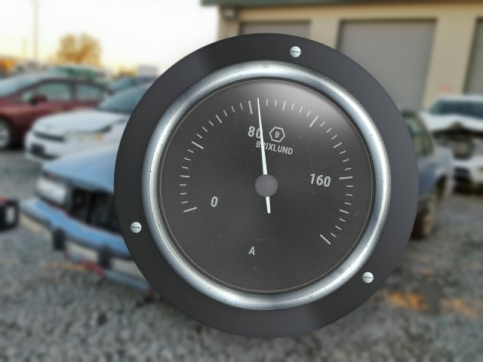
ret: {"value": 85, "unit": "A"}
